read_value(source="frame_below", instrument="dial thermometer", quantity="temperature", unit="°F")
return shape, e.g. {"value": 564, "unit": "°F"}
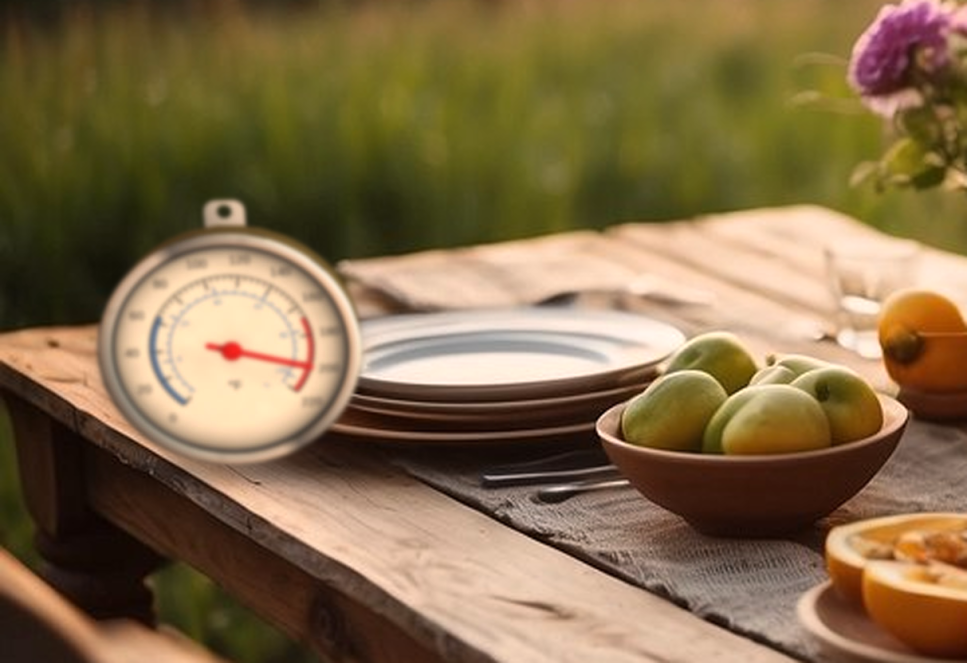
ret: {"value": 200, "unit": "°F"}
